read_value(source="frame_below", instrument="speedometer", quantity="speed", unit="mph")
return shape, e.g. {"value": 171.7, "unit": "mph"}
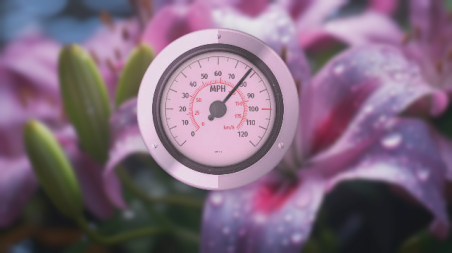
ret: {"value": 77.5, "unit": "mph"}
